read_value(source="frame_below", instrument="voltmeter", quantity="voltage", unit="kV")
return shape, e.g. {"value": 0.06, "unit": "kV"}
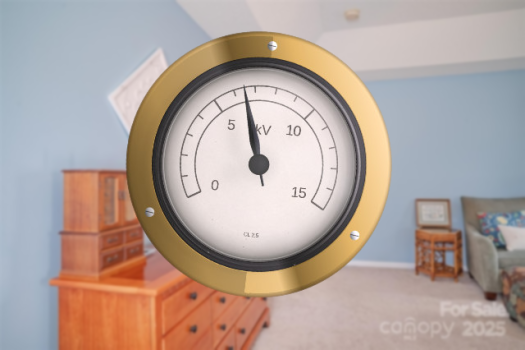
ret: {"value": 6.5, "unit": "kV"}
